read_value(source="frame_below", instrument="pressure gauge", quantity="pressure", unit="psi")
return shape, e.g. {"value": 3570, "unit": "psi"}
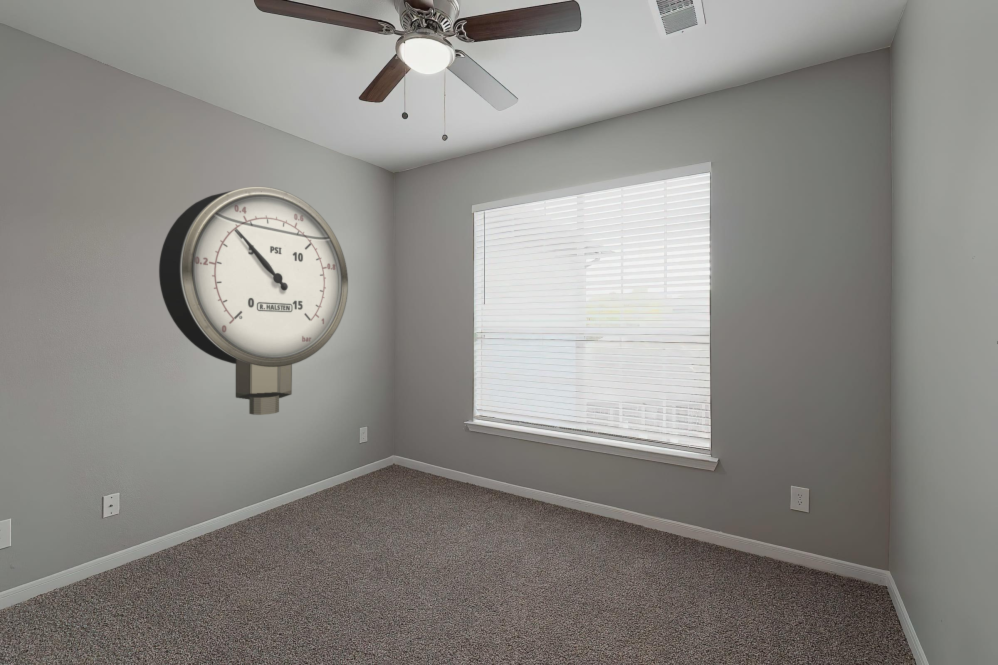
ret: {"value": 5, "unit": "psi"}
